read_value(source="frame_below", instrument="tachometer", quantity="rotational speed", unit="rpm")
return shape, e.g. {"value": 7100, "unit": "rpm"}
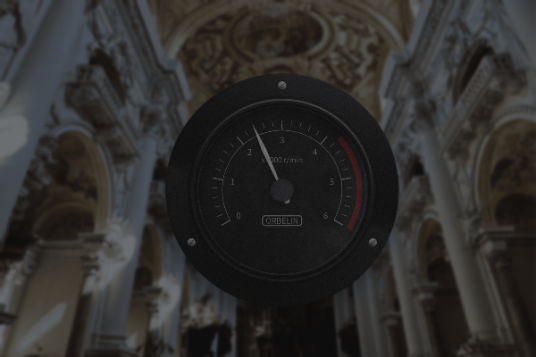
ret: {"value": 2400, "unit": "rpm"}
